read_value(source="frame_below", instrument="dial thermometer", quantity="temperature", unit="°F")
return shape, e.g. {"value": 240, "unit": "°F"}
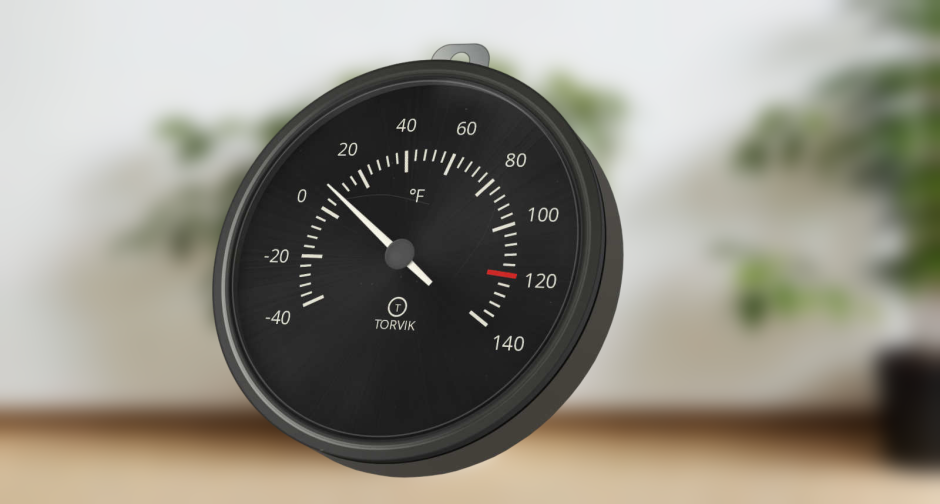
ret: {"value": 8, "unit": "°F"}
